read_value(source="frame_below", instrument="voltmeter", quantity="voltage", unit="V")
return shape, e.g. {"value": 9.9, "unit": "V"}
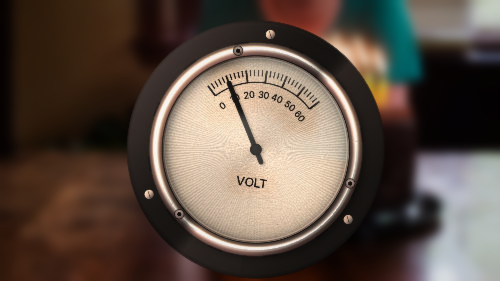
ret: {"value": 10, "unit": "V"}
